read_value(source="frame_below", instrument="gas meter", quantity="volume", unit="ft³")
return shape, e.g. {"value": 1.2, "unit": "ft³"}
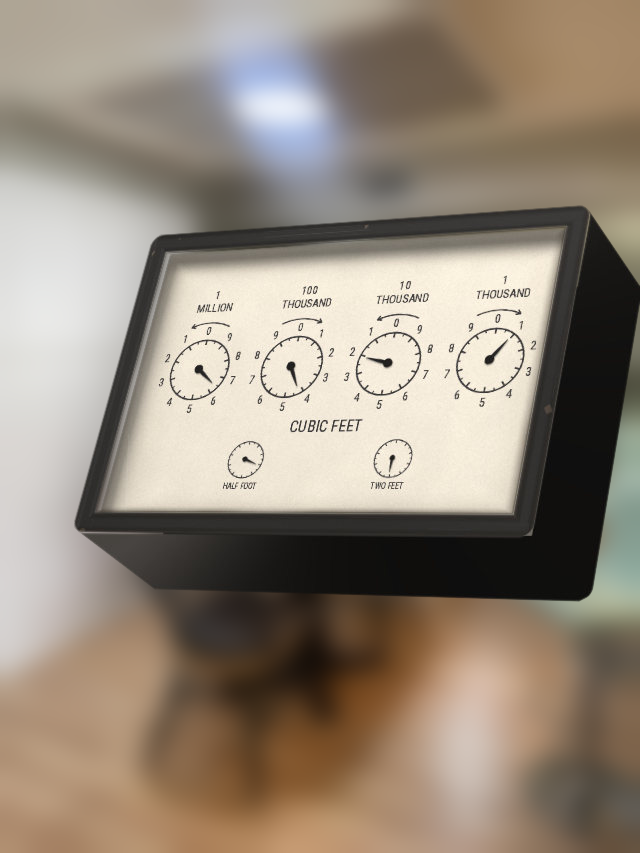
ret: {"value": 642100, "unit": "ft³"}
